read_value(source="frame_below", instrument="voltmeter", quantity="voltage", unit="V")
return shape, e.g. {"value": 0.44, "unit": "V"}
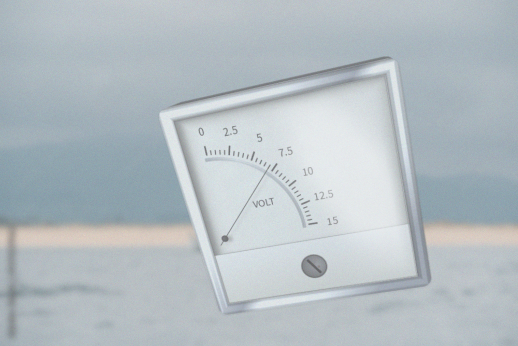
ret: {"value": 7, "unit": "V"}
